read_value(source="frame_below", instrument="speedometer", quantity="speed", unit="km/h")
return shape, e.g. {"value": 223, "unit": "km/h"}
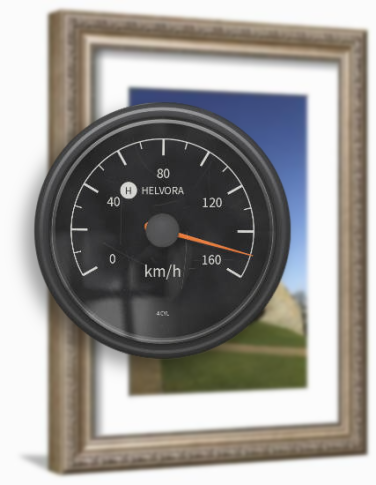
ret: {"value": 150, "unit": "km/h"}
